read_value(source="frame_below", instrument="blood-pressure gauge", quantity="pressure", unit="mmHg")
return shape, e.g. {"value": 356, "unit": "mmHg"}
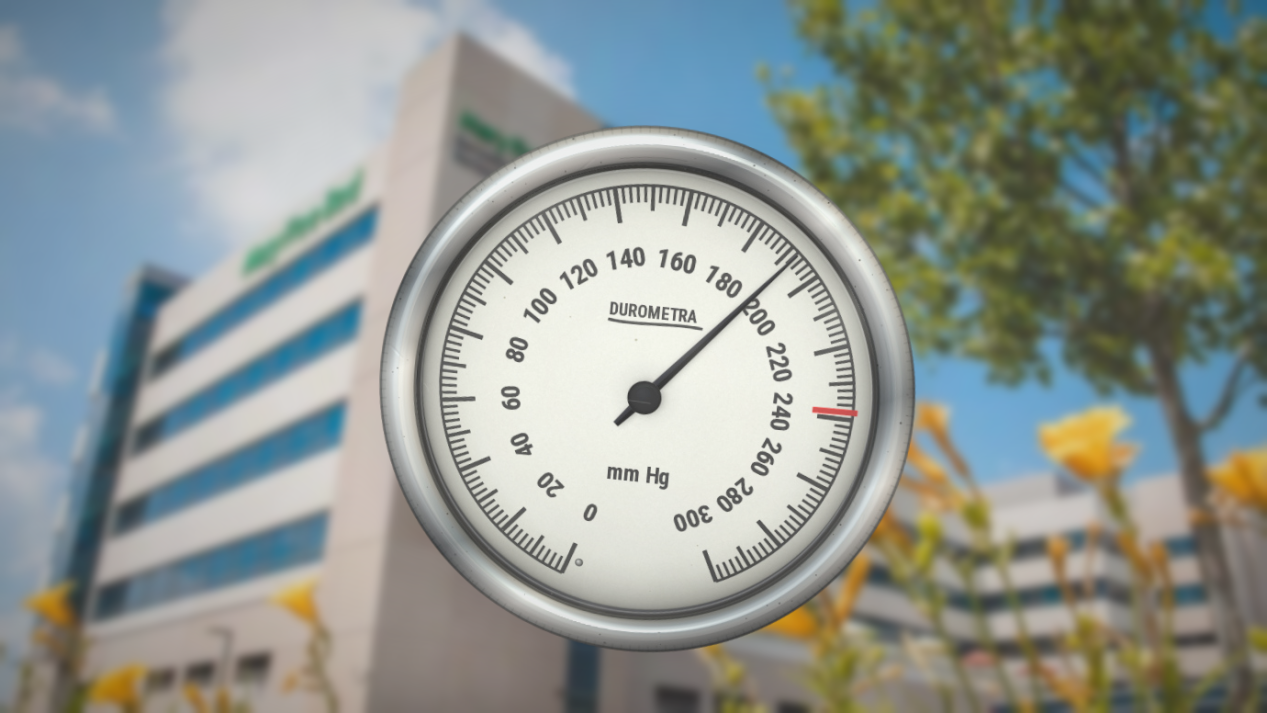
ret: {"value": 192, "unit": "mmHg"}
